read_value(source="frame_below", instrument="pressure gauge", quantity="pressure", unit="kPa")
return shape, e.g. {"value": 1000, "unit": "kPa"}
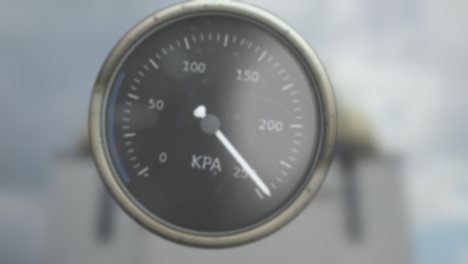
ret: {"value": 245, "unit": "kPa"}
